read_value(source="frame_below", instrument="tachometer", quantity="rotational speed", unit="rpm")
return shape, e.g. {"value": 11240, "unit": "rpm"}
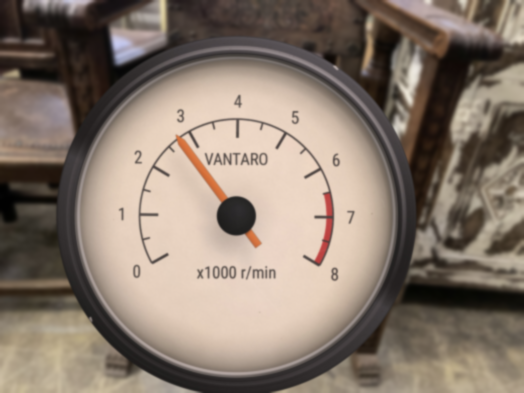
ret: {"value": 2750, "unit": "rpm"}
